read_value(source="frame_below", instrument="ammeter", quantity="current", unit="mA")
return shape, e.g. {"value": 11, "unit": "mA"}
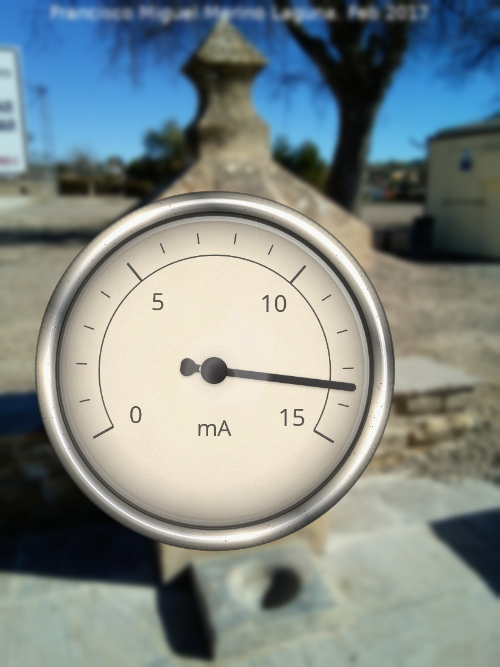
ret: {"value": 13.5, "unit": "mA"}
